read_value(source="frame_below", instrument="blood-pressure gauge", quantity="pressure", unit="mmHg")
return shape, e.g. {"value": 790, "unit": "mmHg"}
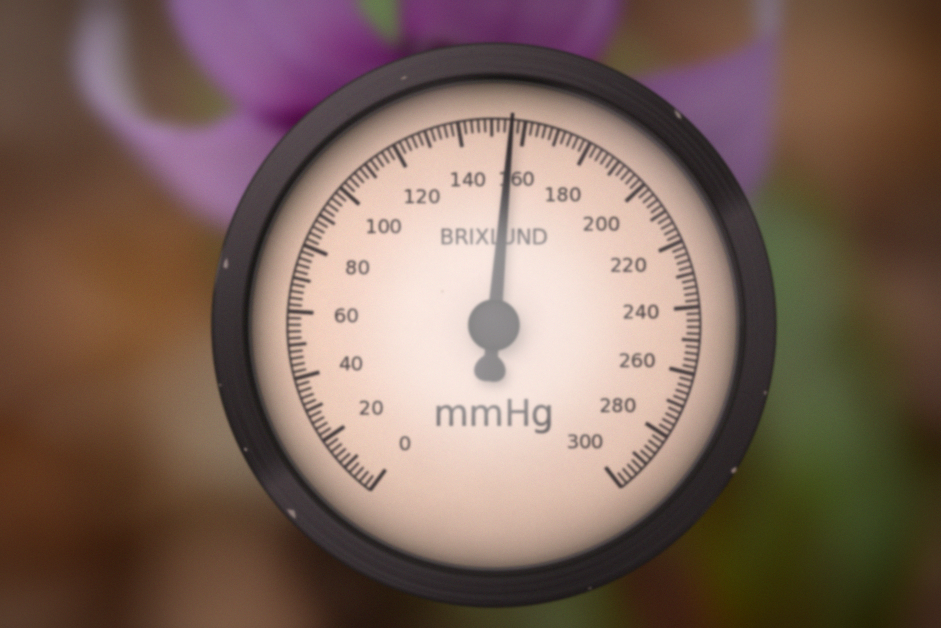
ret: {"value": 156, "unit": "mmHg"}
